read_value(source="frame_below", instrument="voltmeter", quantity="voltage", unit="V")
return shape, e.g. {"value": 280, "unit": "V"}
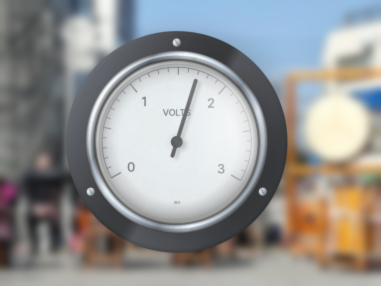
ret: {"value": 1.7, "unit": "V"}
